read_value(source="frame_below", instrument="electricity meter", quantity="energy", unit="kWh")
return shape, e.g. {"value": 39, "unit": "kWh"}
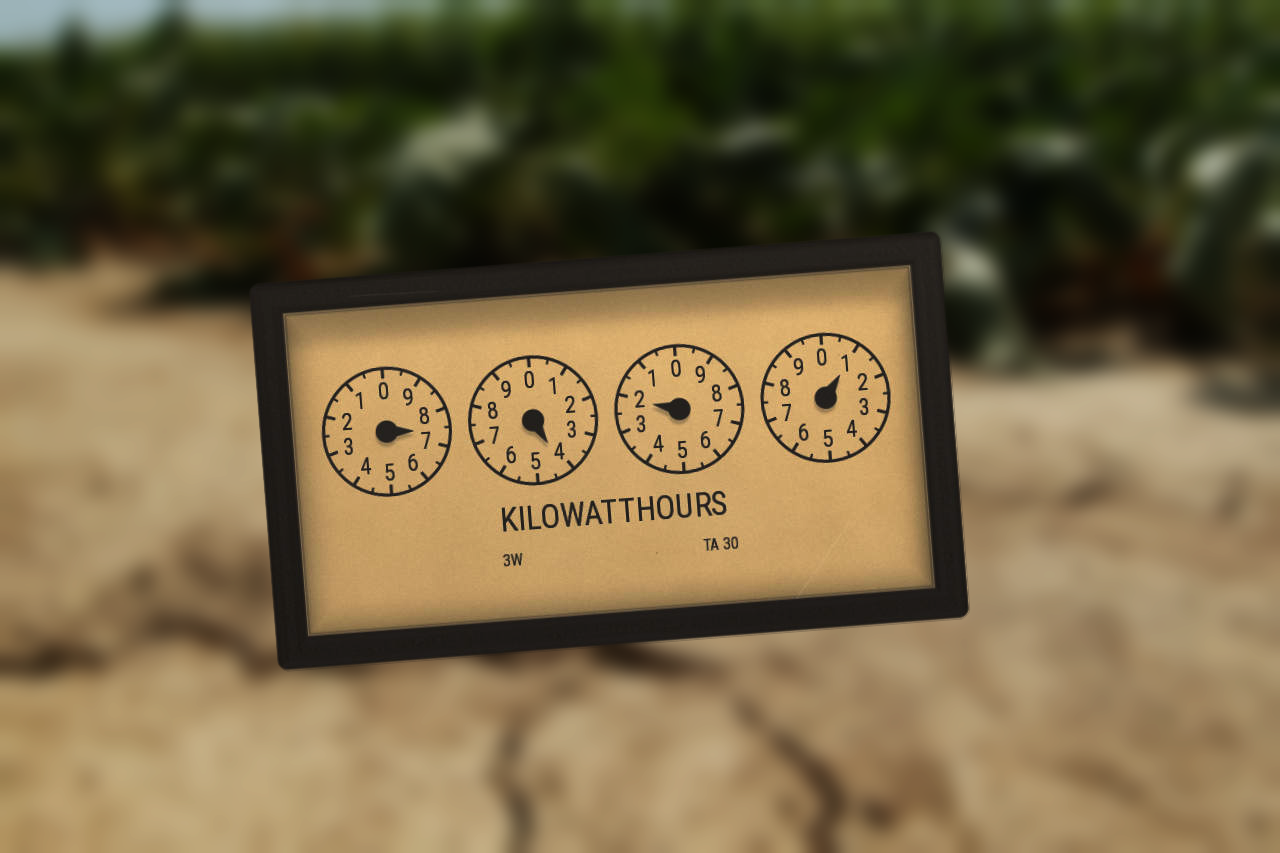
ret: {"value": 7421, "unit": "kWh"}
